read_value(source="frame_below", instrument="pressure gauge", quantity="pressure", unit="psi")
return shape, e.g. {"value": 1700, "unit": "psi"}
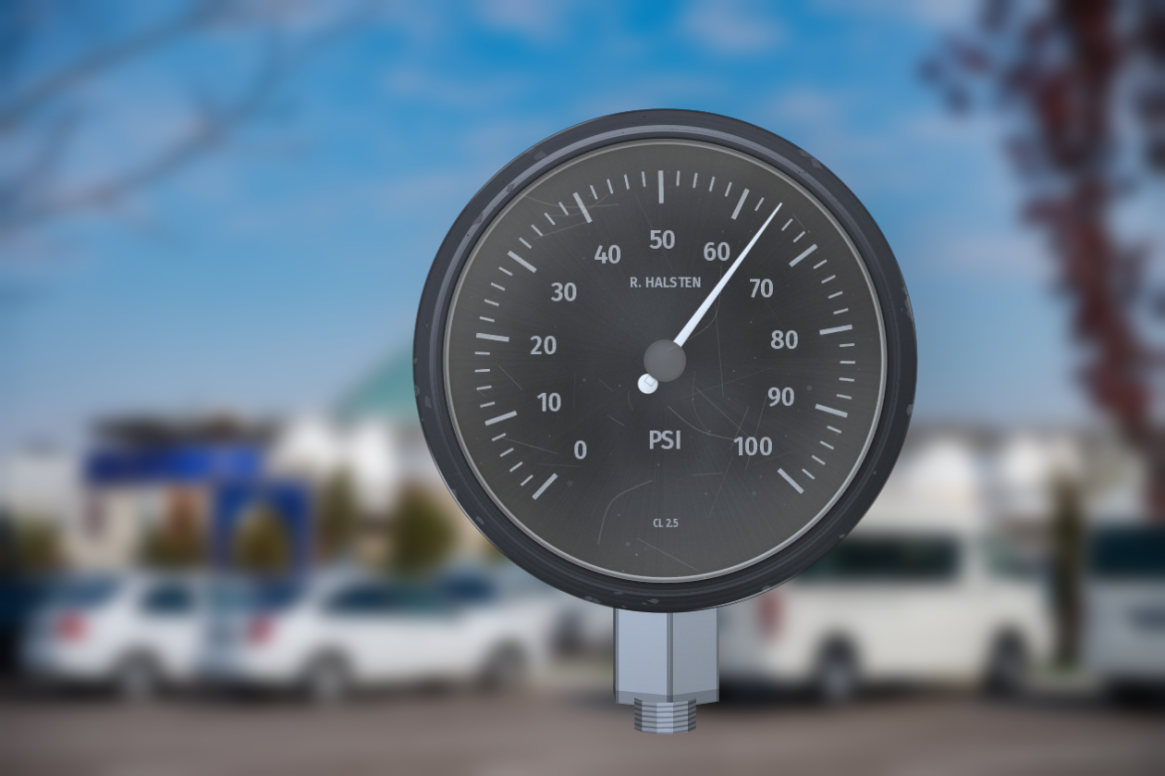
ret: {"value": 64, "unit": "psi"}
